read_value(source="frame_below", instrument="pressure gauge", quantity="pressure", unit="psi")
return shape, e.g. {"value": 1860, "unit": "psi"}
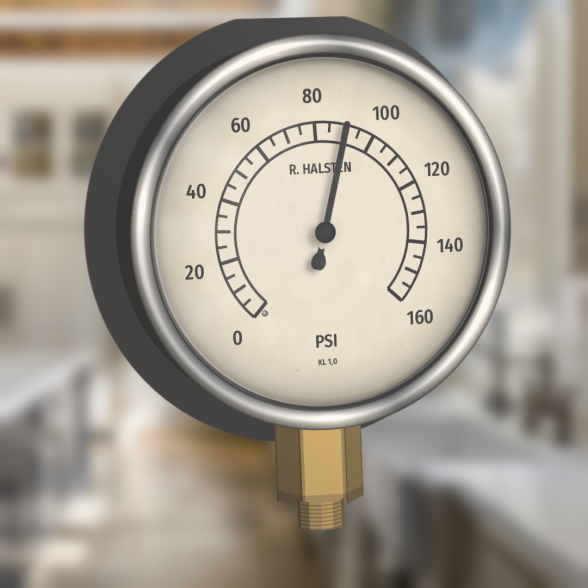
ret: {"value": 90, "unit": "psi"}
